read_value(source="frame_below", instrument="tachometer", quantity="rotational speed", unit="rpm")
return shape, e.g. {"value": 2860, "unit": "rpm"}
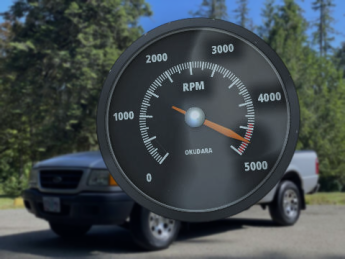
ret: {"value": 4750, "unit": "rpm"}
